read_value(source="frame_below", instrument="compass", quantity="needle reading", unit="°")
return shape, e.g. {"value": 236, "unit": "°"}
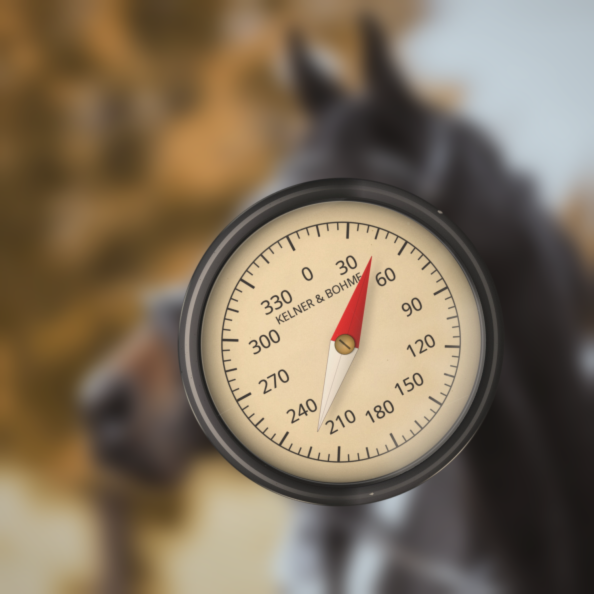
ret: {"value": 45, "unit": "°"}
